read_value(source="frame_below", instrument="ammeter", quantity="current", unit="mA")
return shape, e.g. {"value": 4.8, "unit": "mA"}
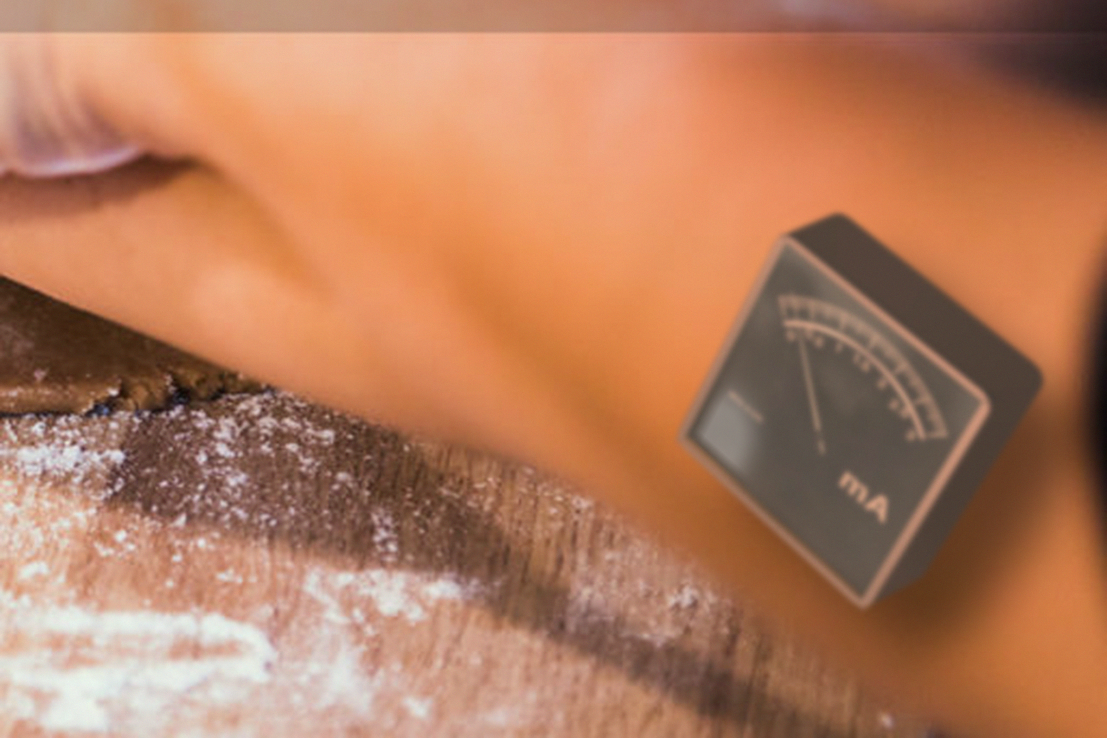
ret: {"value": 0.25, "unit": "mA"}
